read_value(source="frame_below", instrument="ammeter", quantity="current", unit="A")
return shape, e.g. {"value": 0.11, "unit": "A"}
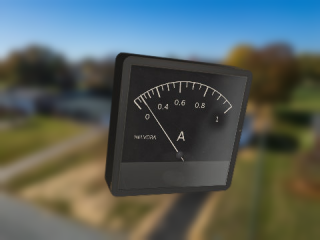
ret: {"value": 0.2, "unit": "A"}
